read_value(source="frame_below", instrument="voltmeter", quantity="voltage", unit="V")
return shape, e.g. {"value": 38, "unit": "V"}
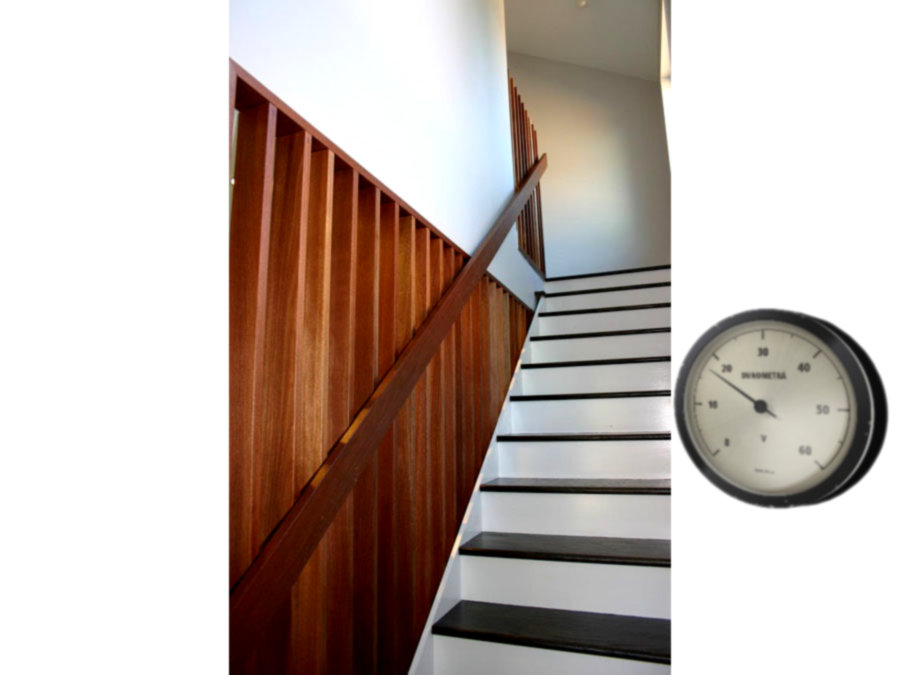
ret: {"value": 17.5, "unit": "V"}
